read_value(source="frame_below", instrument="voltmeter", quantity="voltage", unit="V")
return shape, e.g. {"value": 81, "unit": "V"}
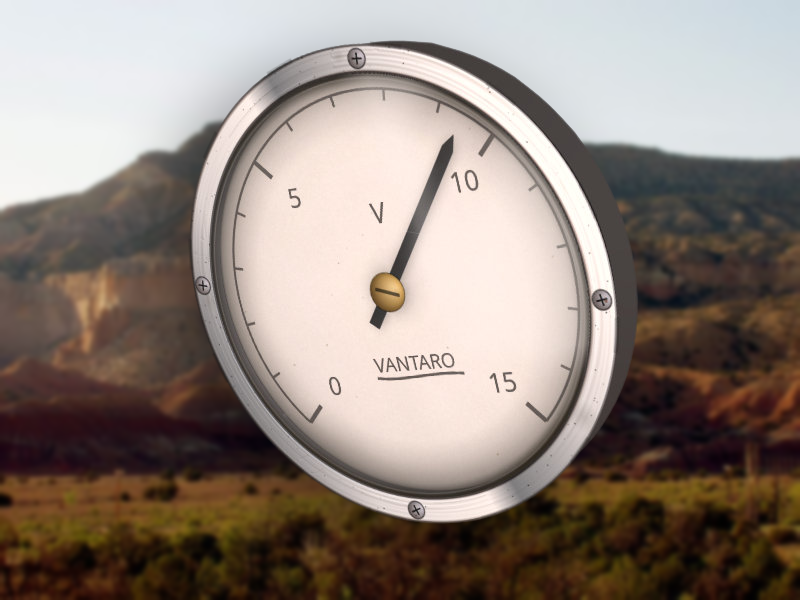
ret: {"value": 9.5, "unit": "V"}
